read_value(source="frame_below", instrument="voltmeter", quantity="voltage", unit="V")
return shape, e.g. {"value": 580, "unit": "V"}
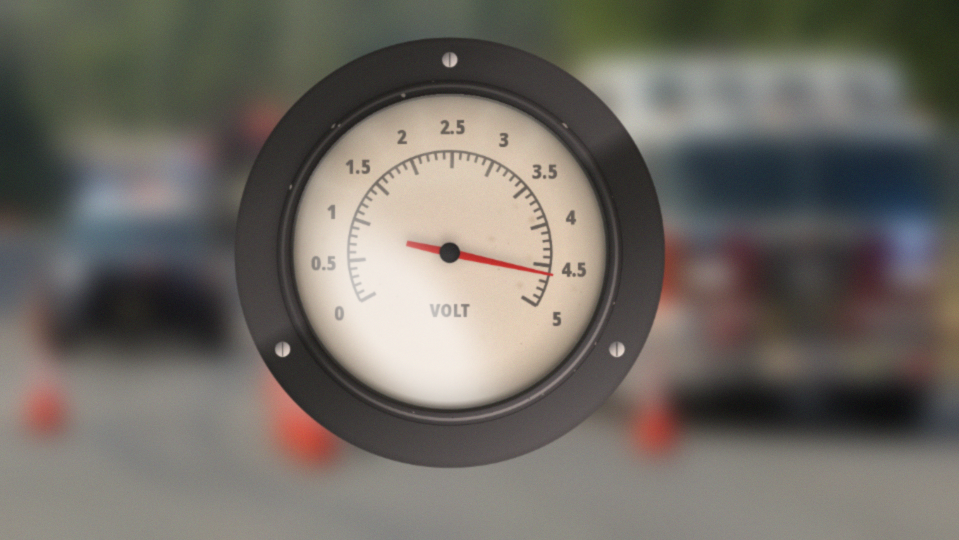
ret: {"value": 4.6, "unit": "V"}
